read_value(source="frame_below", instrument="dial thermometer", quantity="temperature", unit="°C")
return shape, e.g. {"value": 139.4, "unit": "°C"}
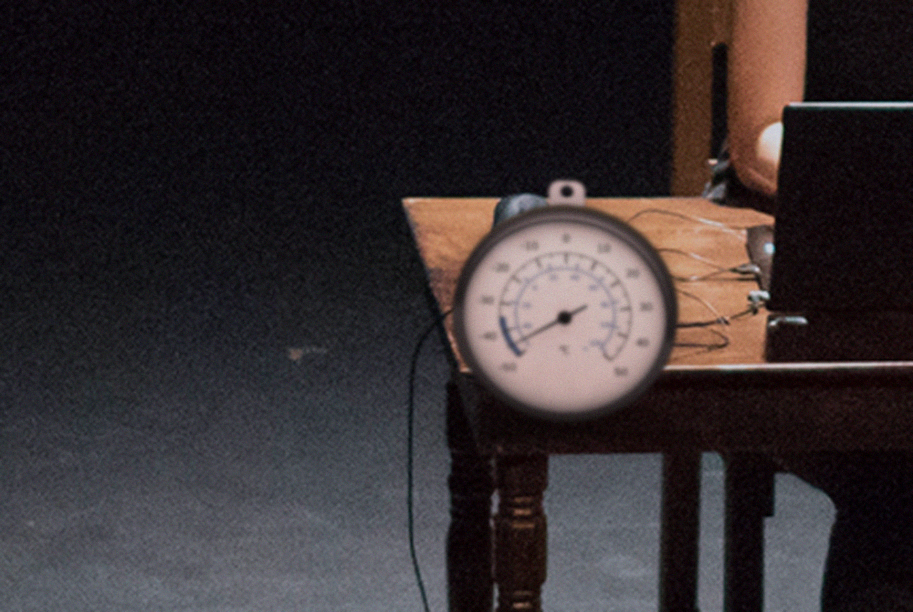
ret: {"value": -45, "unit": "°C"}
